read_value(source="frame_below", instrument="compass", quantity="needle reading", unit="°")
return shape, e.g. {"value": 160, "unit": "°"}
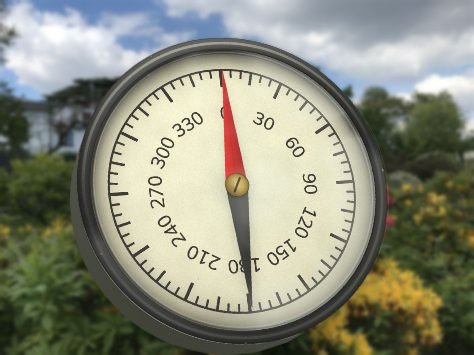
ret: {"value": 0, "unit": "°"}
